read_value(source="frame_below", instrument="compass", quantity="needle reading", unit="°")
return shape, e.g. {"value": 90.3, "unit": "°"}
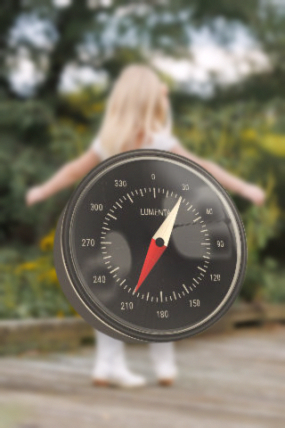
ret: {"value": 210, "unit": "°"}
